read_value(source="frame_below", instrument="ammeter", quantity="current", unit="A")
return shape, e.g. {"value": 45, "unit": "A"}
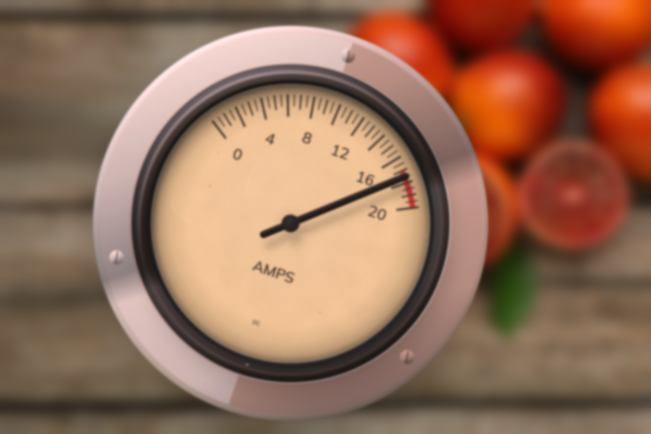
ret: {"value": 17.5, "unit": "A"}
